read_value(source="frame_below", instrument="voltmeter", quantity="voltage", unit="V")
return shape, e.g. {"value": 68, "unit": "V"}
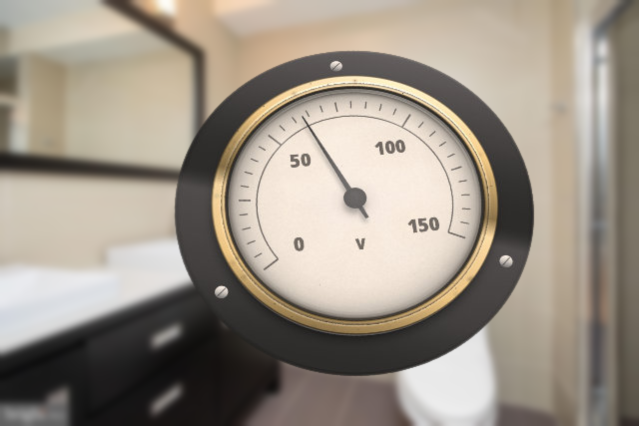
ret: {"value": 62.5, "unit": "V"}
